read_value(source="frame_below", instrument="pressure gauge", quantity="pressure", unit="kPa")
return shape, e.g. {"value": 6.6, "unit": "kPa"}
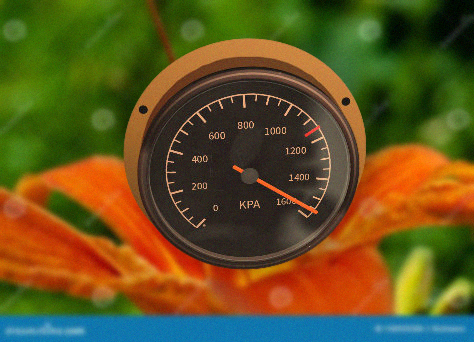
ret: {"value": 1550, "unit": "kPa"}
